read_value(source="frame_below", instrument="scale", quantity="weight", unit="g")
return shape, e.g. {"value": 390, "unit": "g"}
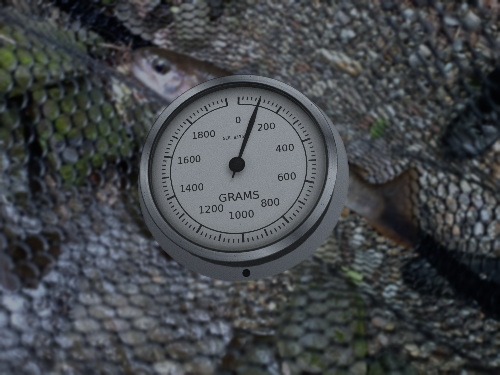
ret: {"value": 100, "unit": "g"}
